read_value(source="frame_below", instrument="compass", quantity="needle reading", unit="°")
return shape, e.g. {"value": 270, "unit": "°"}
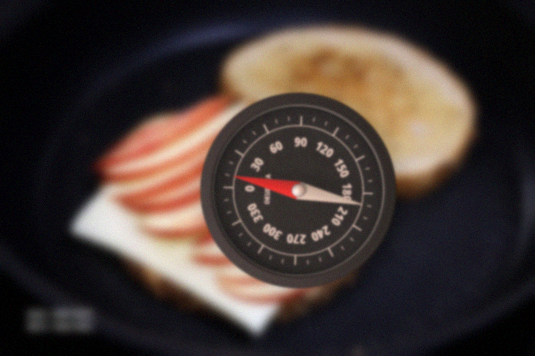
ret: {"value": 10, "unit": "°"}
